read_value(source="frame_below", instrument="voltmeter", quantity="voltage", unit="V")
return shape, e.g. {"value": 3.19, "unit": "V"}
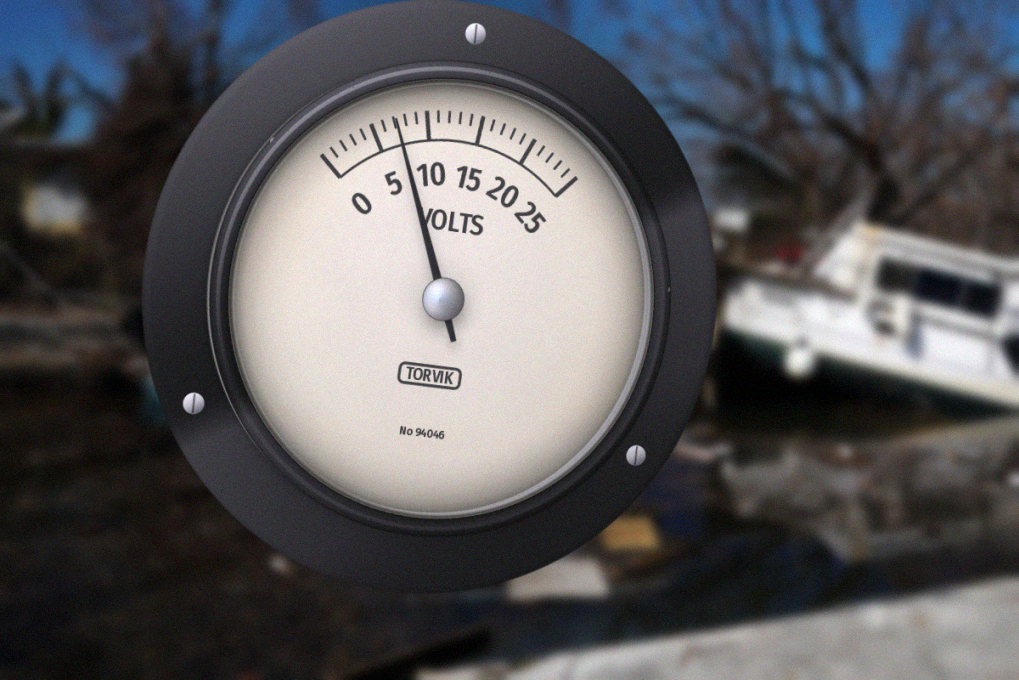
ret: {"value": 7, "unit": "V"}
